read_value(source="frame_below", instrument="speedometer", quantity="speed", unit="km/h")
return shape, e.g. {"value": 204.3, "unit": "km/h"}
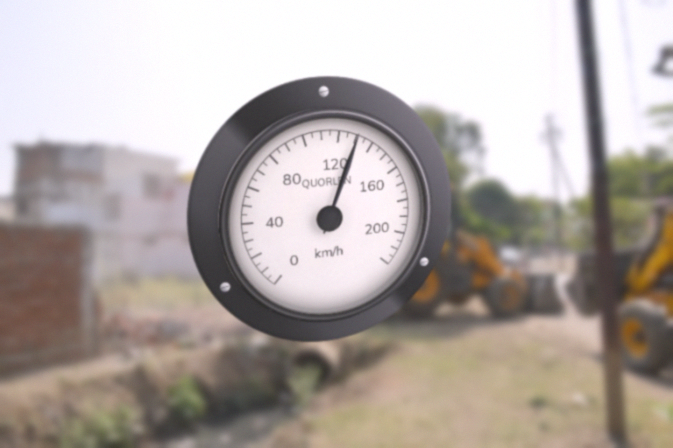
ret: {"value": 130, "unit": "km/h"}
